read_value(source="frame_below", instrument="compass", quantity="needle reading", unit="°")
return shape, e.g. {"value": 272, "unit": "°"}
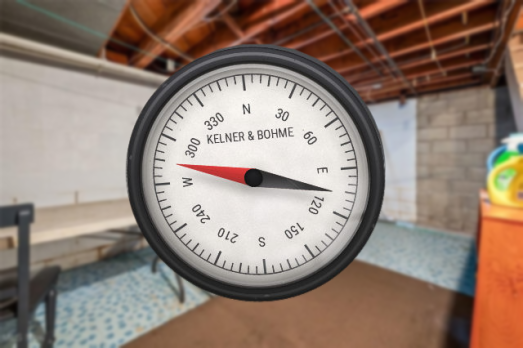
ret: {"value": 285, "unit": "°"}
